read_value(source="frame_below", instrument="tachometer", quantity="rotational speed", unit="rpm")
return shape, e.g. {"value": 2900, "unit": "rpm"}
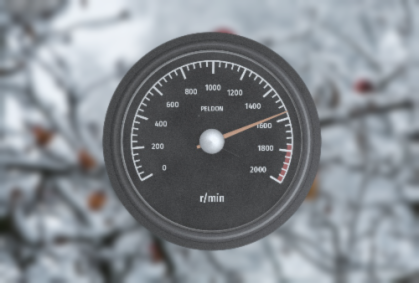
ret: {"value": 1560, "unit": "rpm"}
